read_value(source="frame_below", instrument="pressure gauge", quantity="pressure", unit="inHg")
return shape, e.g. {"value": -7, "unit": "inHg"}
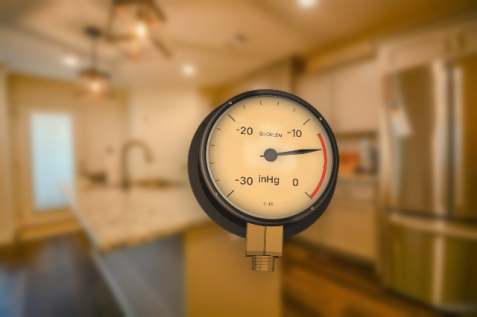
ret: {"value": -6, "unit": "inHg"}
